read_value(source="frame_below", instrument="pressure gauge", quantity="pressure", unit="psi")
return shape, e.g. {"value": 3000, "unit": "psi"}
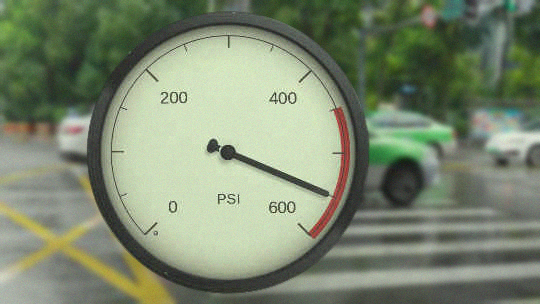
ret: {"value": 550, "unit": "psi"}
